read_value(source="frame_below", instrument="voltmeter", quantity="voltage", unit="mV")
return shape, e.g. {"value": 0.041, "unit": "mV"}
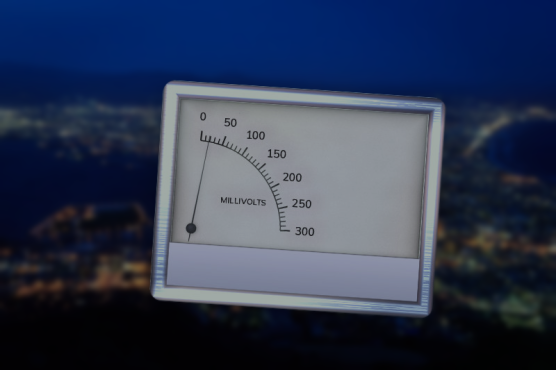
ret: {"value": 20, "unit": "mV"}
